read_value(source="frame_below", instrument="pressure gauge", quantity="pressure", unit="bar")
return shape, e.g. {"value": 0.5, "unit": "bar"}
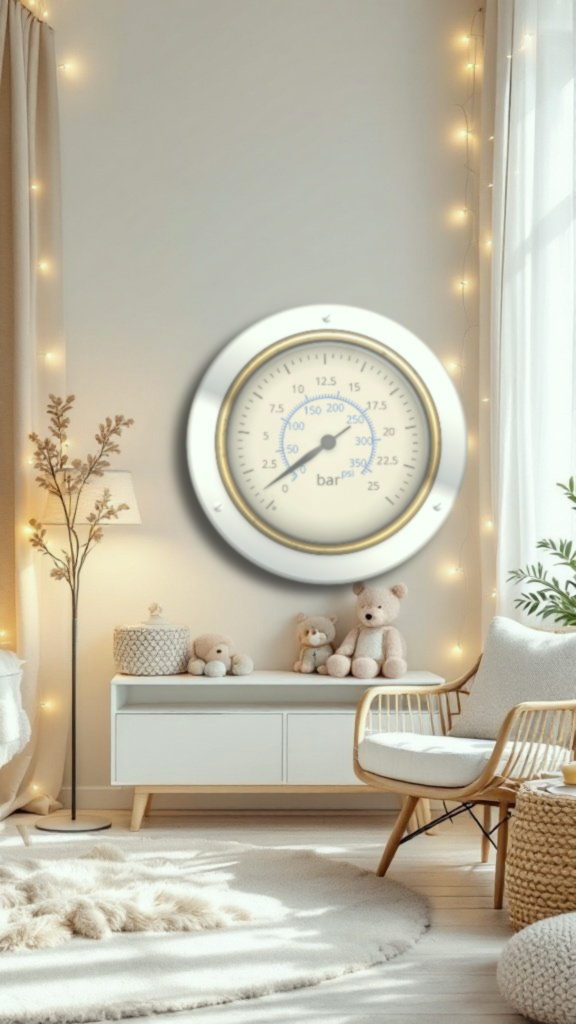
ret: {"value": 1, "unit": "bar"}
